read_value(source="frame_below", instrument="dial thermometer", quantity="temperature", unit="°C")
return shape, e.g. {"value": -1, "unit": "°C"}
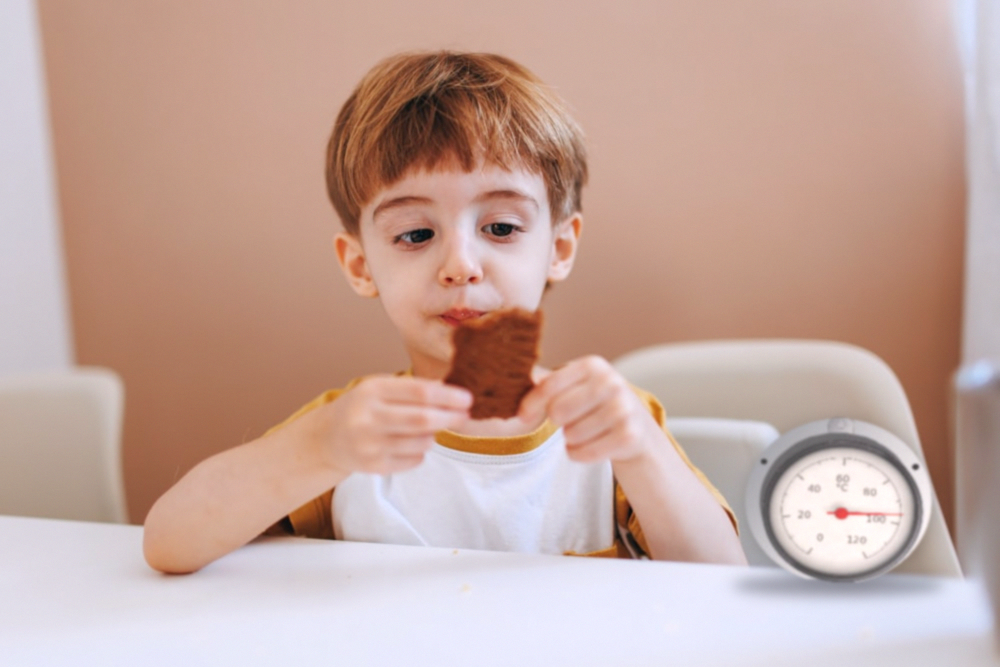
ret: {"value": 95, "unit": "°C"}
